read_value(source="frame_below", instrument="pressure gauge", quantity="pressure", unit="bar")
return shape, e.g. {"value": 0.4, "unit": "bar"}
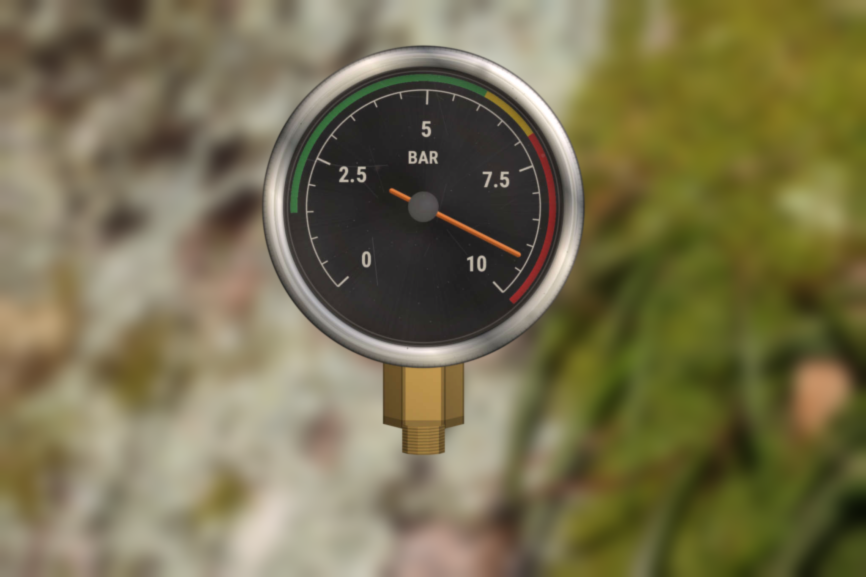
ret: {"value": 9.25, "unit": "bar"}
